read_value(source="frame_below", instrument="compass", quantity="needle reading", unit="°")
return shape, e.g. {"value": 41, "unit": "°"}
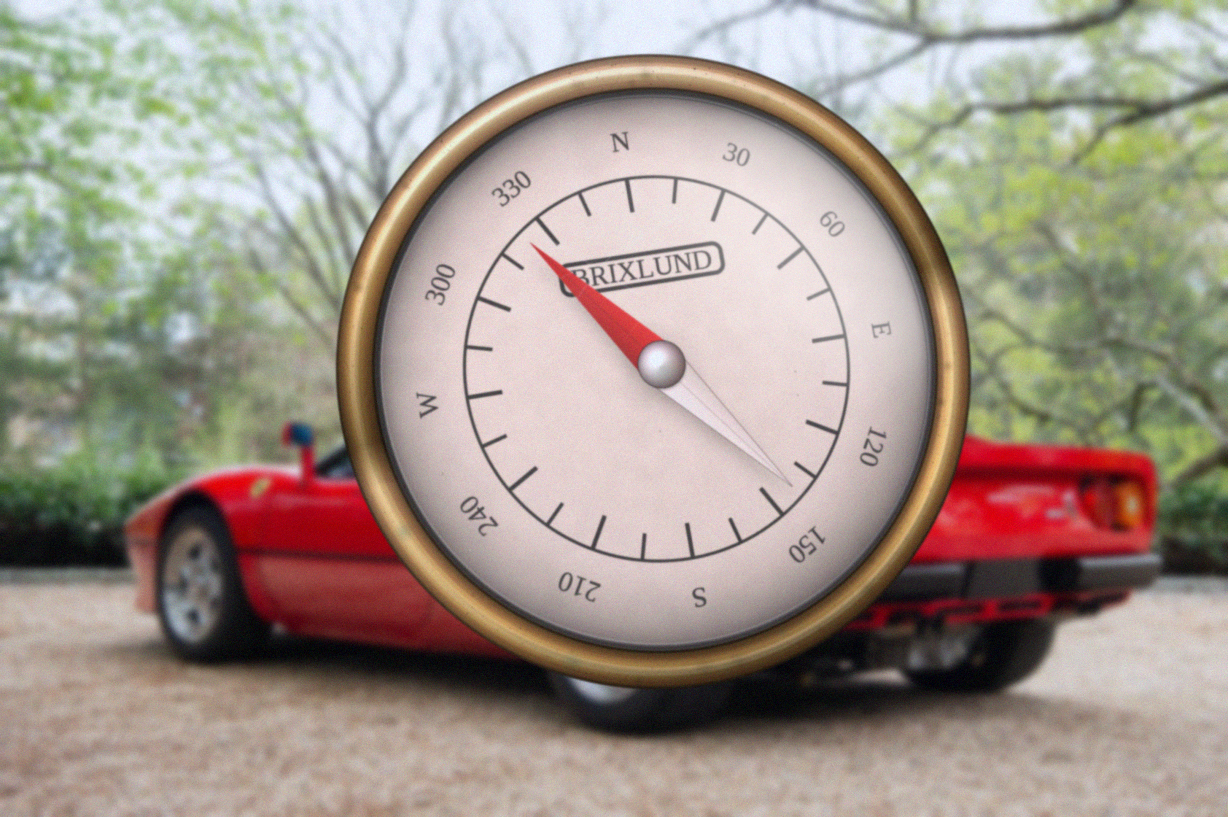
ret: {"value": 322.5, "unit": "°"}
